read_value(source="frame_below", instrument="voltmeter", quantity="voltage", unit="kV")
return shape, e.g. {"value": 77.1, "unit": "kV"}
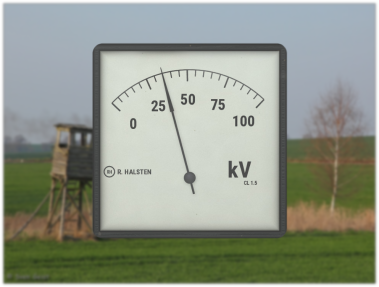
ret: {"value": 35, "unit": "kV"}
